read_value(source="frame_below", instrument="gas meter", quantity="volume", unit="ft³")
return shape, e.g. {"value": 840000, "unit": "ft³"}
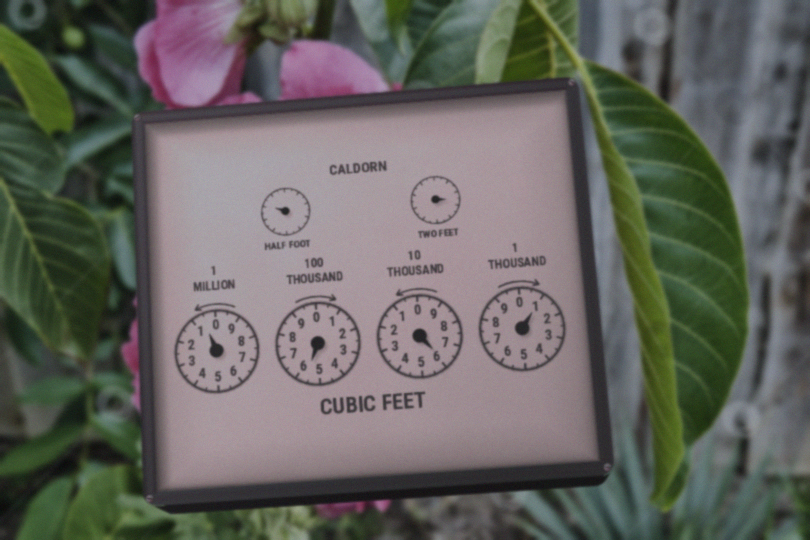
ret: {"value": 56100, "unit": "ft³"}
